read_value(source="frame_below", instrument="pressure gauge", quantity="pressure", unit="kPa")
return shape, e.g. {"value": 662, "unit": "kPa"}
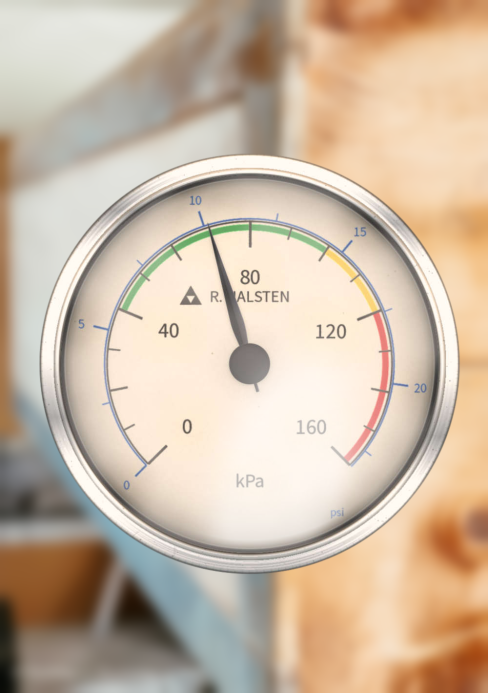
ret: {"value": 70, "unit": "kPa"}
